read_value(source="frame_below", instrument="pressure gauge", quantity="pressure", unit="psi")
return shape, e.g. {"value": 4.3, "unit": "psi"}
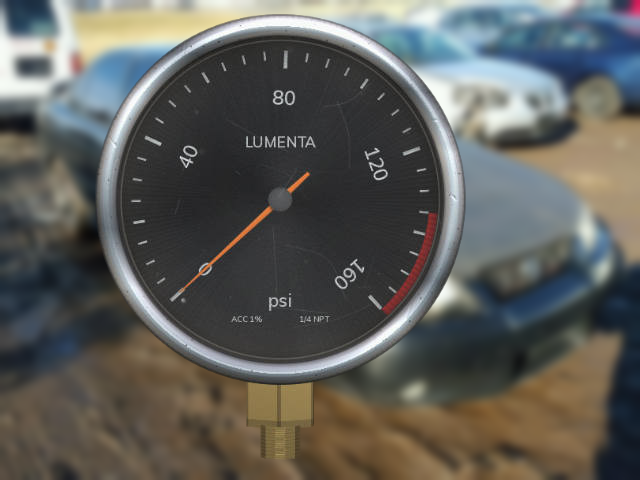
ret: {"value": 0, "unit": "psi"}
